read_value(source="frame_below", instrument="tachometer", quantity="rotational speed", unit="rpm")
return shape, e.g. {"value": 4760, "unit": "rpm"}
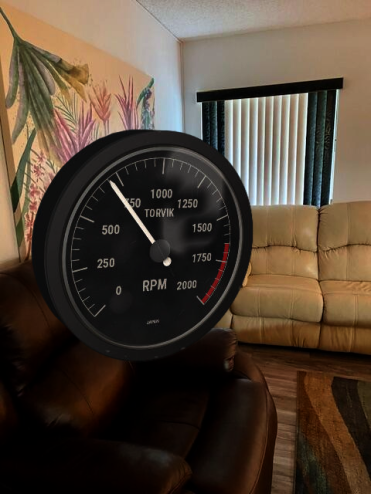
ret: {"value": 700, "unit": "rpm"}
